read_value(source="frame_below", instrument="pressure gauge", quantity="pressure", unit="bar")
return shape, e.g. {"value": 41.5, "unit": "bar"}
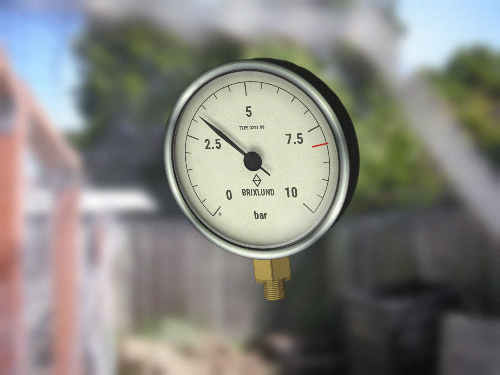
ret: {"value": 3.25, "unit": "bar"}
